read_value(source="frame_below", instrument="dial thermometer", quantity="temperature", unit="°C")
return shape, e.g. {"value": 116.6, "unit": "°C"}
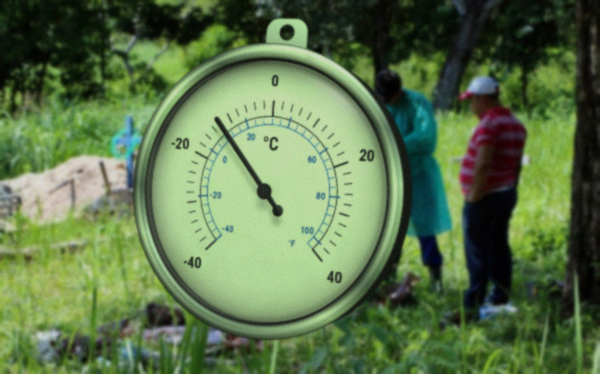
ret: {"value": -12, "unit": "°C"}
